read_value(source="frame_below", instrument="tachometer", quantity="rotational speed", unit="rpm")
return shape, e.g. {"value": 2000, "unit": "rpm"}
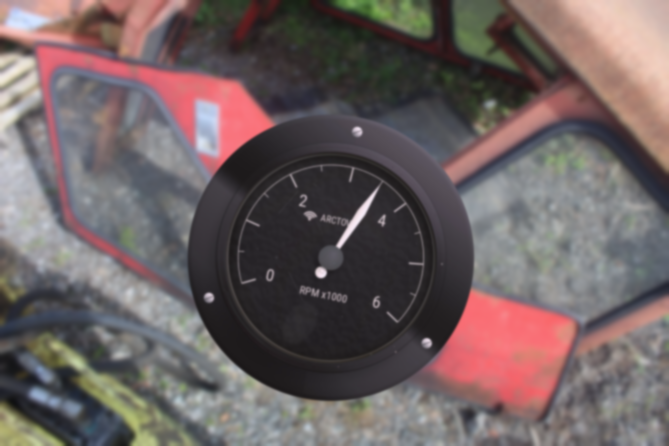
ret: {"value": 3500, "unit": "rpm"}
